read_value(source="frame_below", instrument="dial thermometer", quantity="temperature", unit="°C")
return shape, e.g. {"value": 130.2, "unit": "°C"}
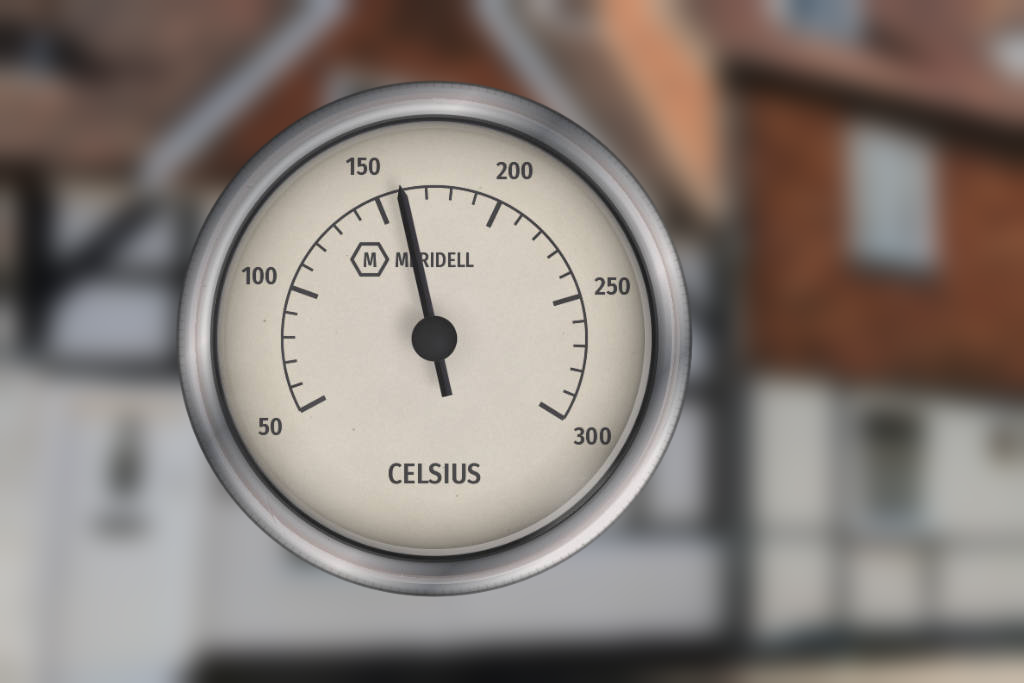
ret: {"value": 160, "unit": "°C"}
